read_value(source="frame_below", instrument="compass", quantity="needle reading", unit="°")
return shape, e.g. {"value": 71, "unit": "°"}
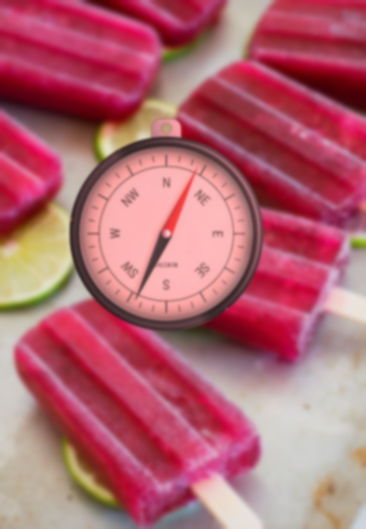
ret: {"value": 25, "unit": "°"}
